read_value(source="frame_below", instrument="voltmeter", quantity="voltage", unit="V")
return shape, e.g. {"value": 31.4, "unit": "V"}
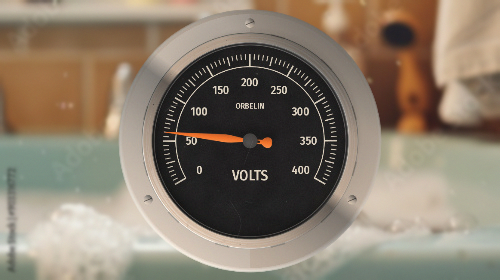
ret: {"value": 60, "unit": "V"}
